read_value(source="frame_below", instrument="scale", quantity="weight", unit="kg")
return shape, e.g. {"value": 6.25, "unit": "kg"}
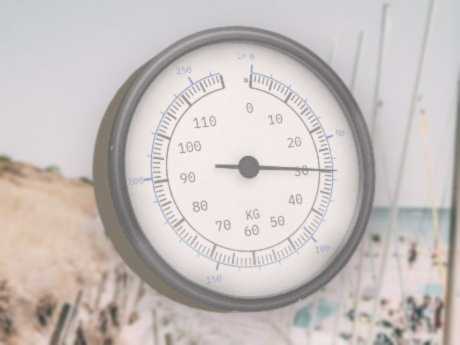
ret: {"value": 30, "unit": "kg"}
